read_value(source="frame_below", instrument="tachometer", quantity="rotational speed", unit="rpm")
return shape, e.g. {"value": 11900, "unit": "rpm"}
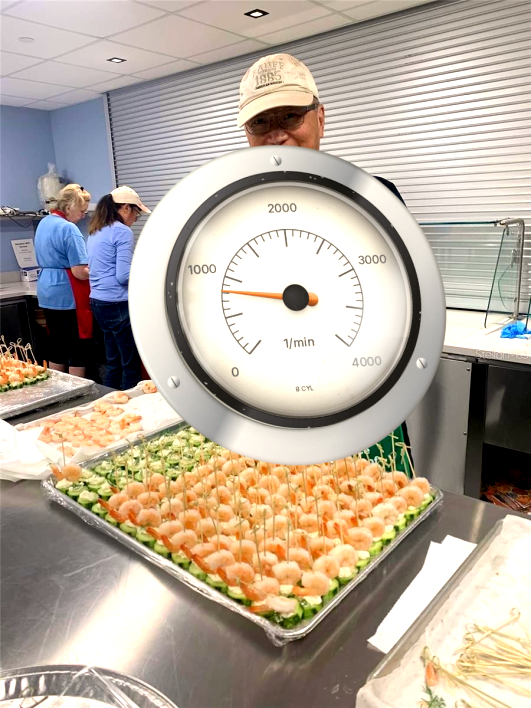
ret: {"value": 800, "unit": "rpm"}
